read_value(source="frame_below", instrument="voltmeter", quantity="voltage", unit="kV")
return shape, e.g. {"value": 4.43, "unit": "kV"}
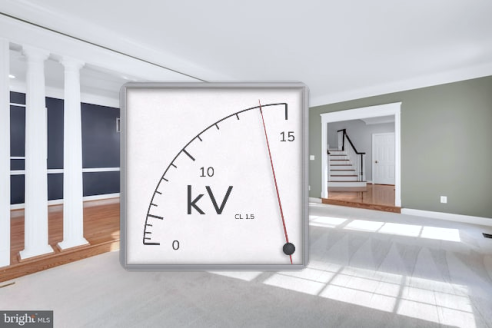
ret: {"value": 14, "unit": "kV"}
